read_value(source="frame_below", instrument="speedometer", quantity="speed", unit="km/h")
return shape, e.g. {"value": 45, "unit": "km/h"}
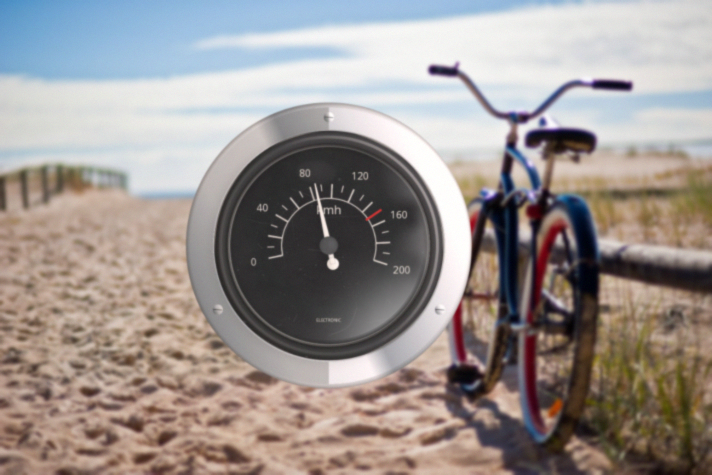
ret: {"value": 85, "unit": "km/h"}
